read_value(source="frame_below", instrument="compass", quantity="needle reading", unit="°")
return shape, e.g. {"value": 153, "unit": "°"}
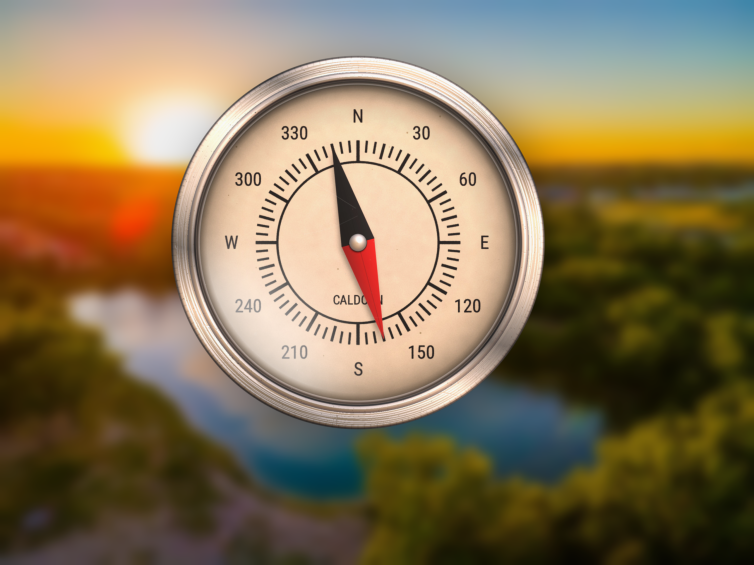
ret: {"value": 165, "unit": "°"}
